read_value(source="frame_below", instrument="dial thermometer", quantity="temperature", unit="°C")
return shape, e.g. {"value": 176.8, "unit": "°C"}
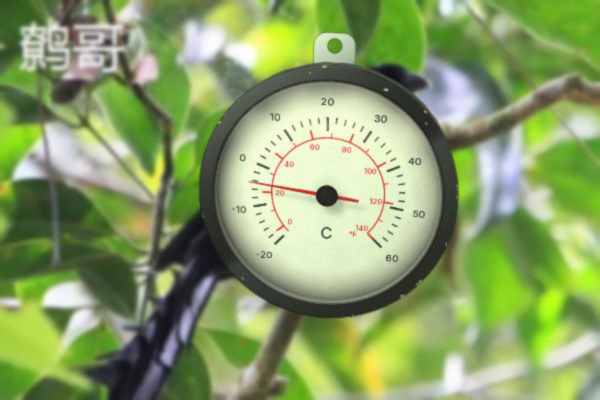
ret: {"value": -4, "unit": "°C"}
